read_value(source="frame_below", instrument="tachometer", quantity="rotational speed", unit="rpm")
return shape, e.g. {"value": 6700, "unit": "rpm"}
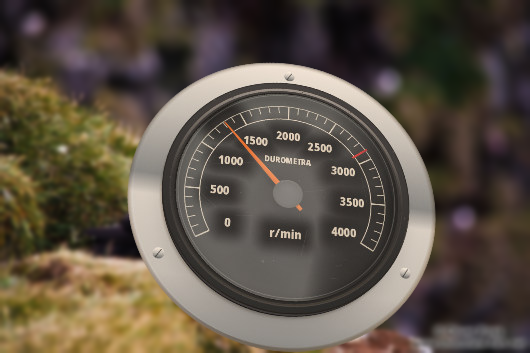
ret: {"value": 1300, "unit": "rpm"}
